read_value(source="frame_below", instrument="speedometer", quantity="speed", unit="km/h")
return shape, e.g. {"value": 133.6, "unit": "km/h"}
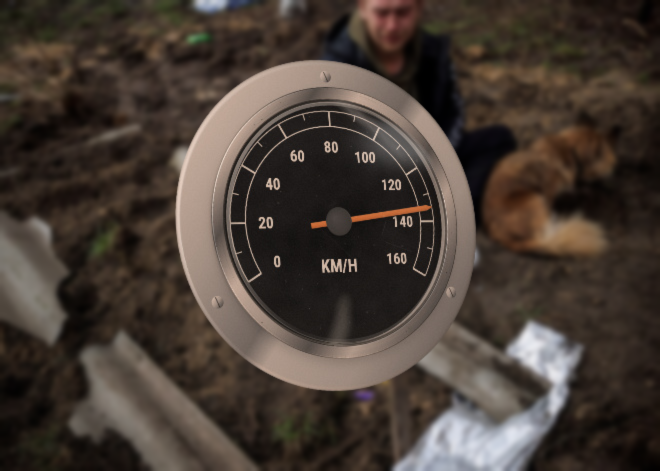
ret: {"value": 135, "unit": "km/h"}
